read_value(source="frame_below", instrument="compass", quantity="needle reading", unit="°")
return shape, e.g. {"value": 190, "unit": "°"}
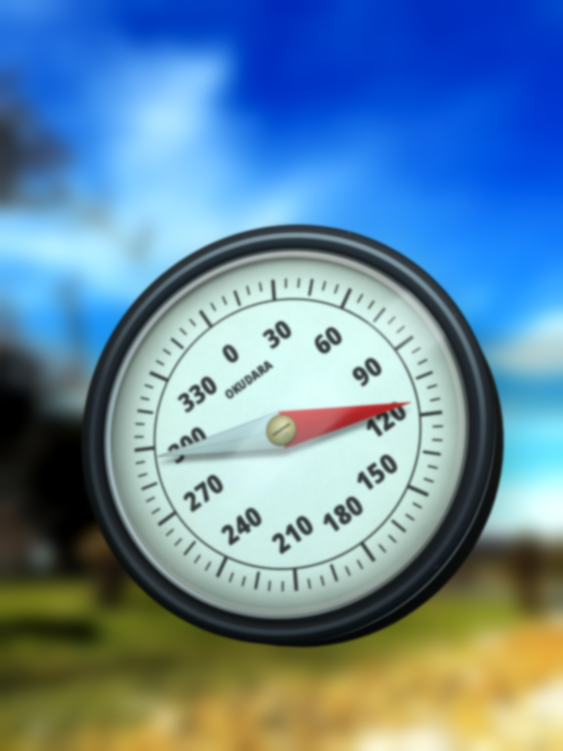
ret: {"value": 115, "unit": "°"}
